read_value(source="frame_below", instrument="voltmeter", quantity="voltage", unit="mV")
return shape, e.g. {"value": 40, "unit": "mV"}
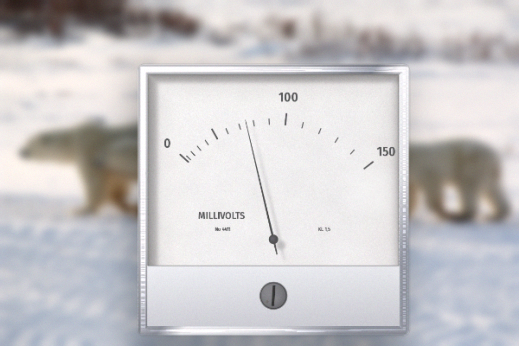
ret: {"value": 75, "unit": "mV"}
